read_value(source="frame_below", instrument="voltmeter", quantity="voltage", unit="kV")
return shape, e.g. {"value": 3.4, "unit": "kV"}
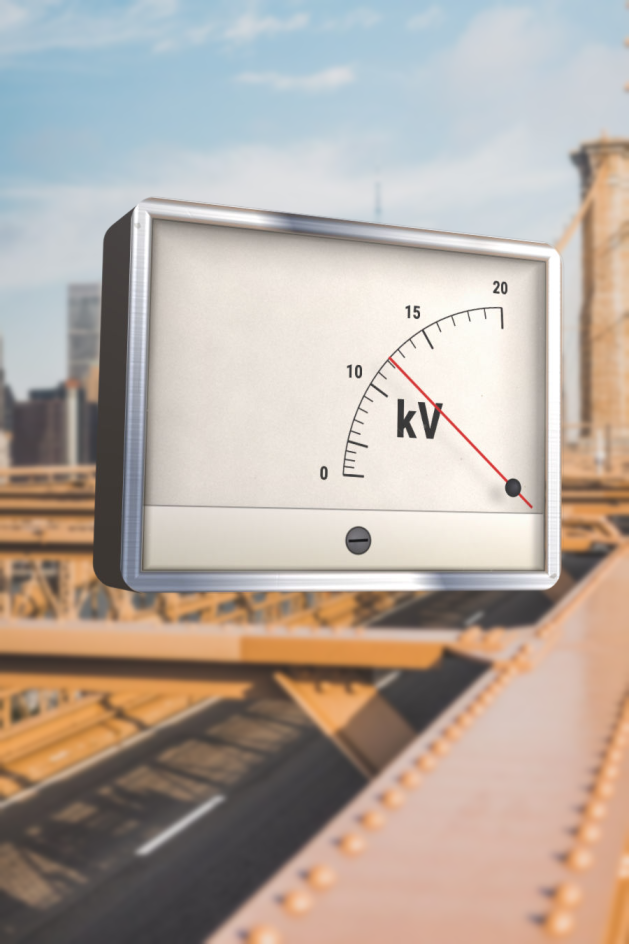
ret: {"value": 12, "unit": "kV"}
